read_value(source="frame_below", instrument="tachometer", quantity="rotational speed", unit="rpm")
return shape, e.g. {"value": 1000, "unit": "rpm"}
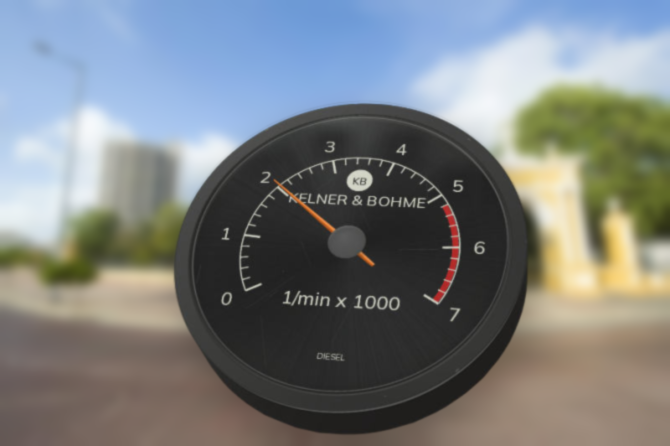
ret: {"value": 2000, "unit": "rpm"}
